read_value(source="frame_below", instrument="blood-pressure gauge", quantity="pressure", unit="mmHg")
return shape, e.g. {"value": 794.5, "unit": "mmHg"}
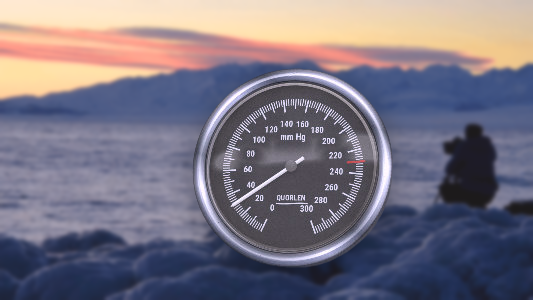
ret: {"value": 30, "unit": "mmHg"}
